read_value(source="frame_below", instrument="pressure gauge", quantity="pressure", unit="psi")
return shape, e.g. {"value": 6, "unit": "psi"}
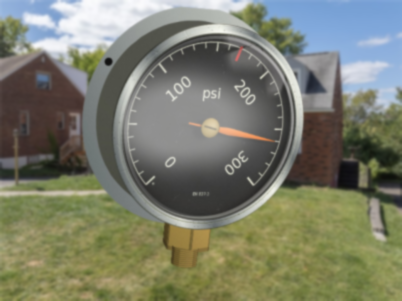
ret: {"value": 260, "unit": "psi"}
